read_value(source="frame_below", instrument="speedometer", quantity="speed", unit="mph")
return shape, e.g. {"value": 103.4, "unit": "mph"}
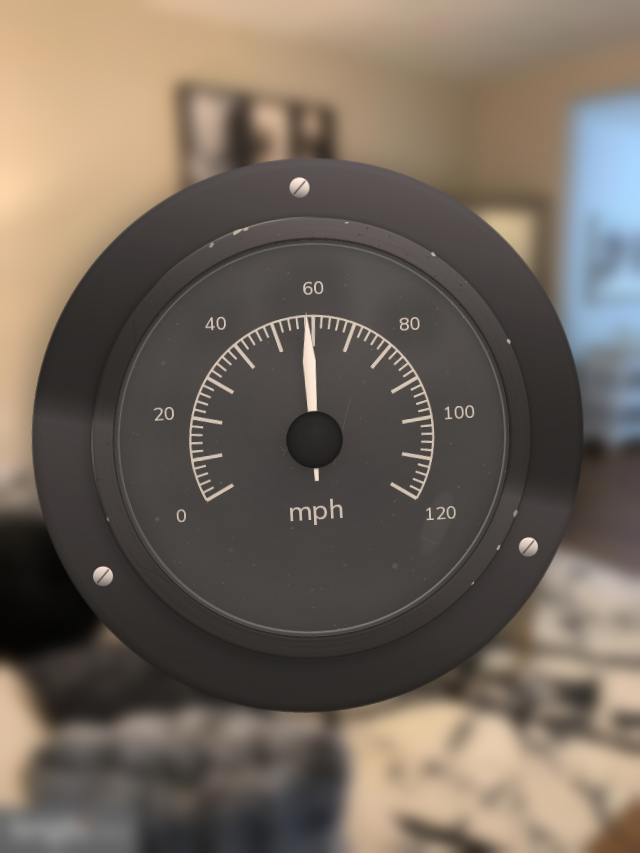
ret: {"value": 58, "unit": "mph"}
